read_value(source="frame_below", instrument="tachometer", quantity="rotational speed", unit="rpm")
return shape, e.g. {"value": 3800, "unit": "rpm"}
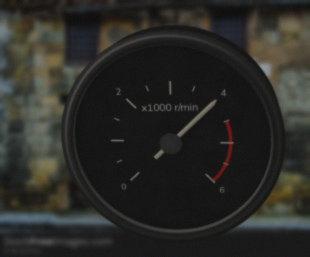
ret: {"value": 4000, "unit": "rpm"}
